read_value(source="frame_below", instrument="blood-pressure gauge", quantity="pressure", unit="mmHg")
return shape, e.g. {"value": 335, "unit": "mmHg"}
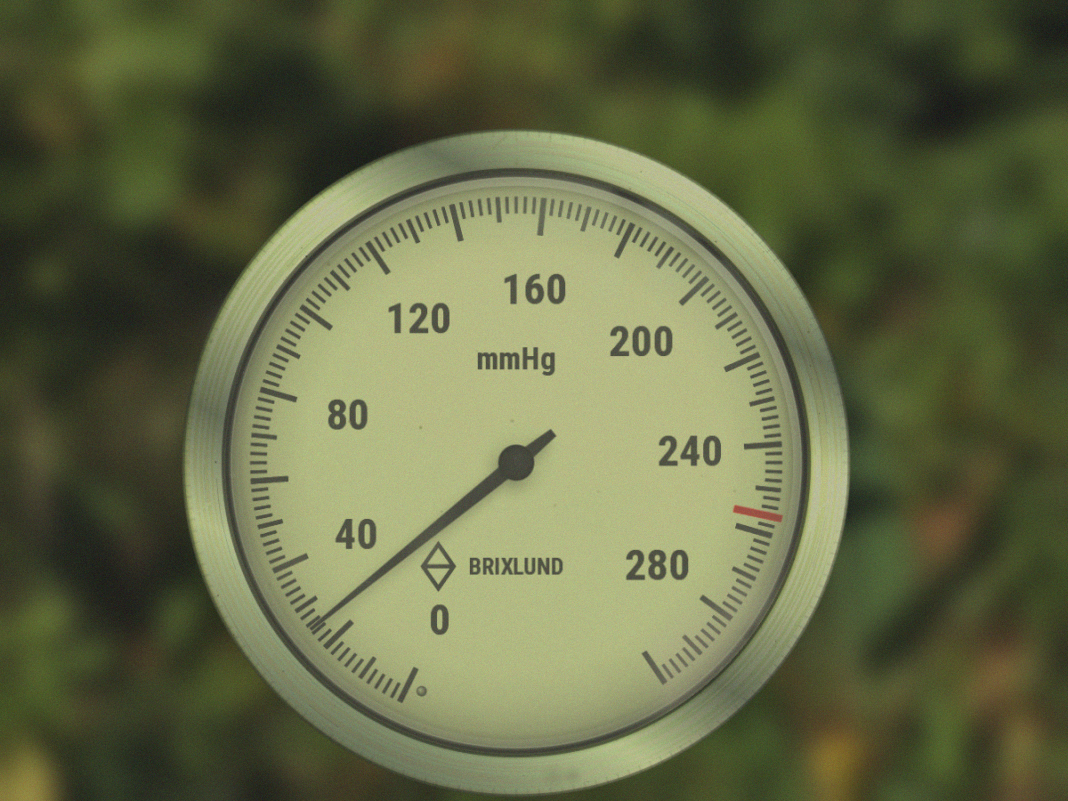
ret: {"value": 25, "unit": "mmHg"}
